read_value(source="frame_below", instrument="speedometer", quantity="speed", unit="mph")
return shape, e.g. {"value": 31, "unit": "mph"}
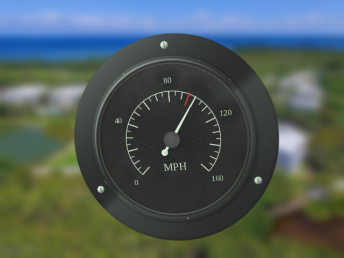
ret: {"value": 100, "unit": "mph"}
